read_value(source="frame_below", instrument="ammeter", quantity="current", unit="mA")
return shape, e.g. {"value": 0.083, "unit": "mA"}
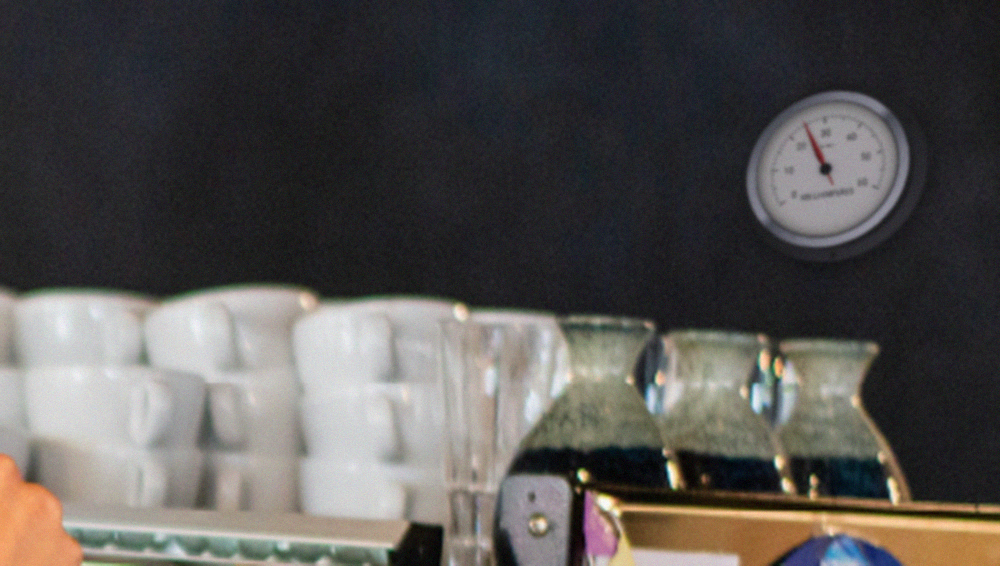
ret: {"value": 25, "unit": "mA"}
